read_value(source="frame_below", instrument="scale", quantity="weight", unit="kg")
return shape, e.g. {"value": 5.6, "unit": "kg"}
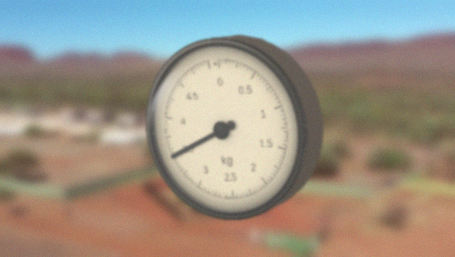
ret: {"value": 3.5, "unit": "kg"}
